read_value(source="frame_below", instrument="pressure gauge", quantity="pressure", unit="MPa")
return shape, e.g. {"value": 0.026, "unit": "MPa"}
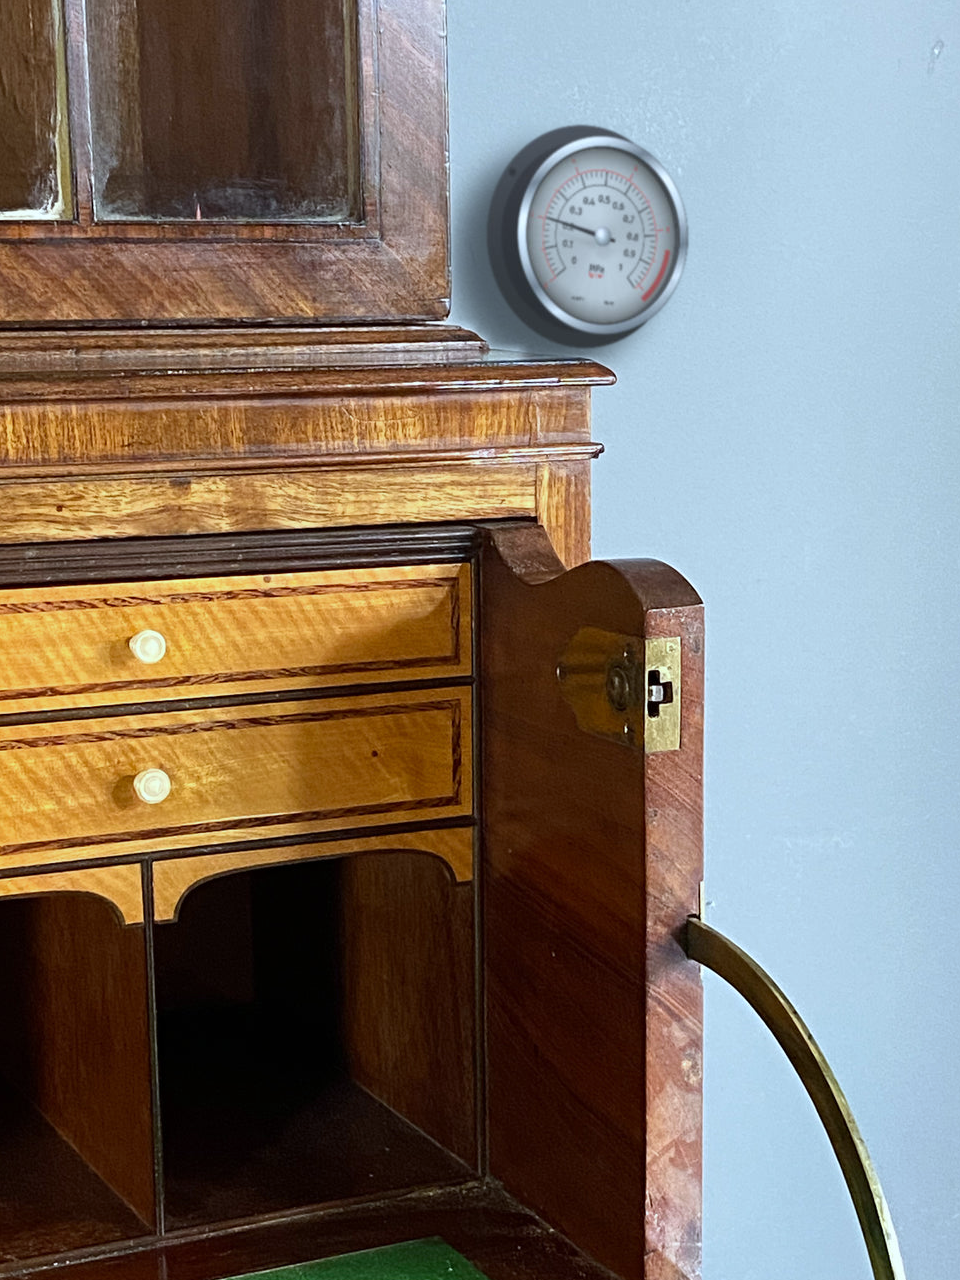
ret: {"value": 0.2, "unit": "MPa"}
